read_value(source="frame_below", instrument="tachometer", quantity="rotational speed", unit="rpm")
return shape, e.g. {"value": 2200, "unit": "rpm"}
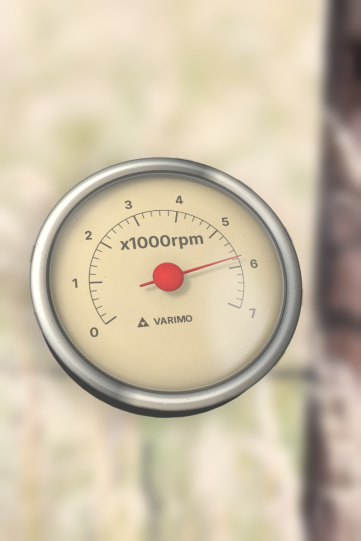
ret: {"value": 5800, "unit": "rpm"}
